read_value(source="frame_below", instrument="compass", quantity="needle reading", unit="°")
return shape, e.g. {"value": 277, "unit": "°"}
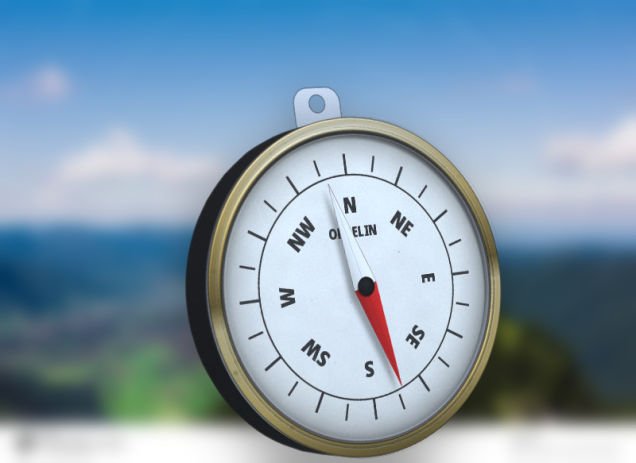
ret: {"value": 165, "unit": "°"}
